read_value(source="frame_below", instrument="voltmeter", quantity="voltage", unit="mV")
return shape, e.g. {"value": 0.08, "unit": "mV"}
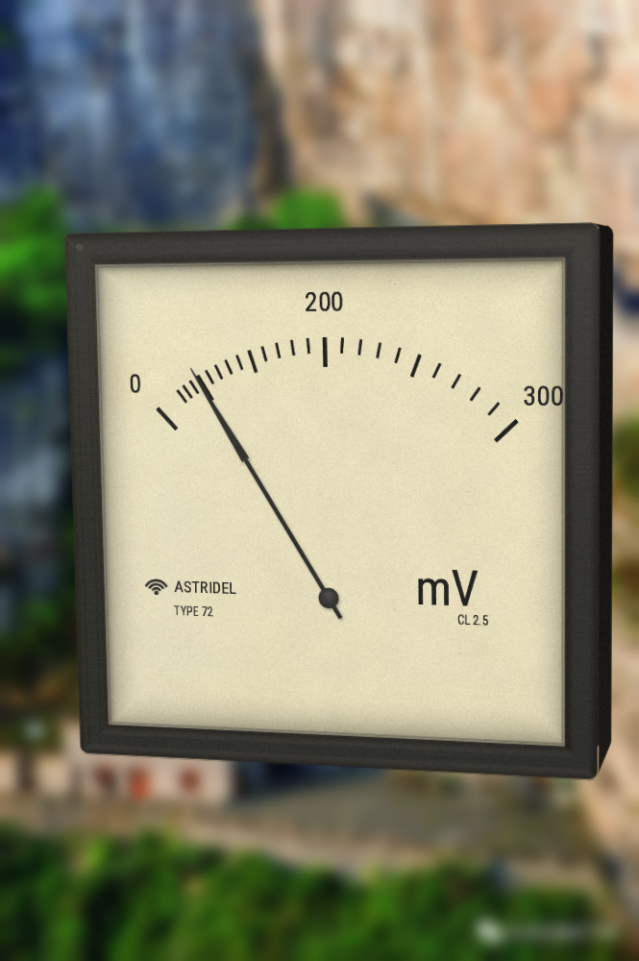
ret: {"value": 100, "unit": "mV"}
